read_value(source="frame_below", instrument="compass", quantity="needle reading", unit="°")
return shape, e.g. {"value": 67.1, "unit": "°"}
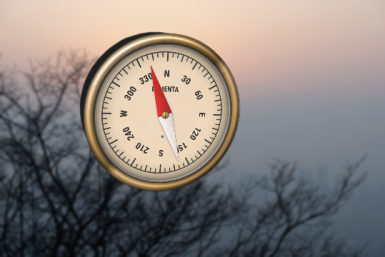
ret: {"value": 340, "unit": "°"}
